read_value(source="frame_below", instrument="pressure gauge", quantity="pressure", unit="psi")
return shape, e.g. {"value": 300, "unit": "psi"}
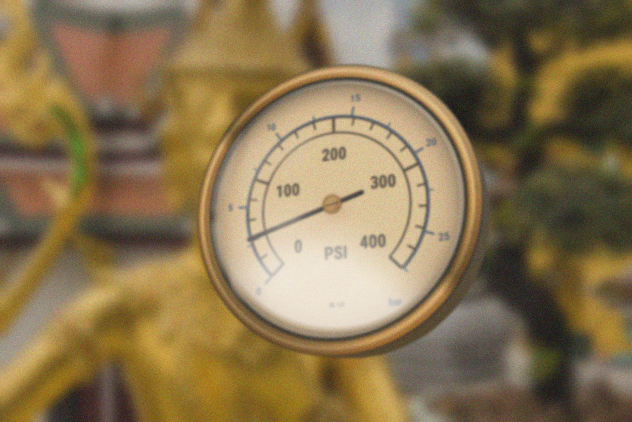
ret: {"value": 40, "unit": "psi"}
